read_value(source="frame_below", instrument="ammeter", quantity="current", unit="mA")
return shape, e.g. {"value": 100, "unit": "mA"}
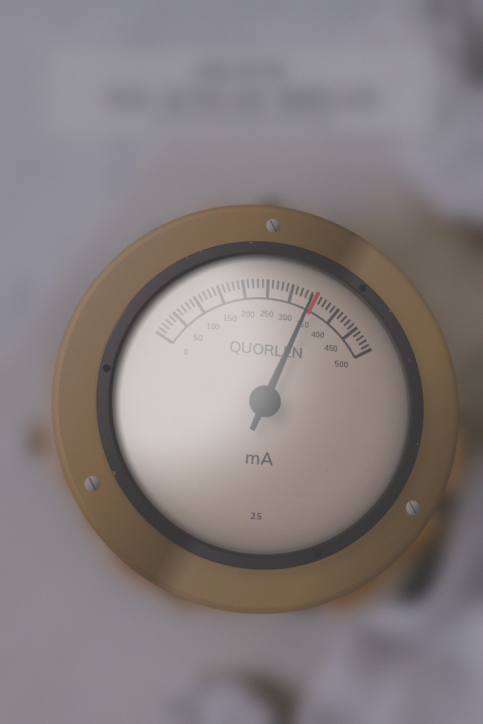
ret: {"value": 340, "unit": "mA"}
